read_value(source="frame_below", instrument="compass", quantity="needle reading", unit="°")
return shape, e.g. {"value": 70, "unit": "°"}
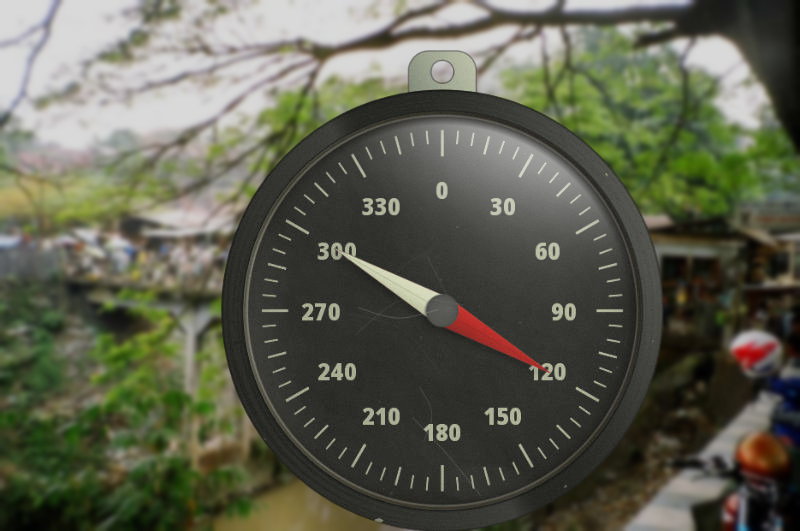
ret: {"value": 120, "unit": "°"}
